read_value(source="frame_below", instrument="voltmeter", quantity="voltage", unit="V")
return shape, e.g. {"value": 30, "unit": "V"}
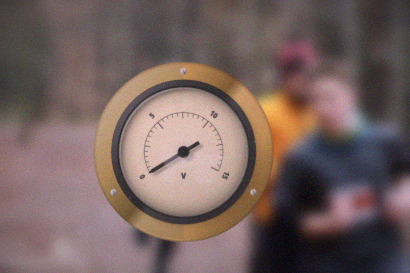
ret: {"value": 0, "unit": "V"}
